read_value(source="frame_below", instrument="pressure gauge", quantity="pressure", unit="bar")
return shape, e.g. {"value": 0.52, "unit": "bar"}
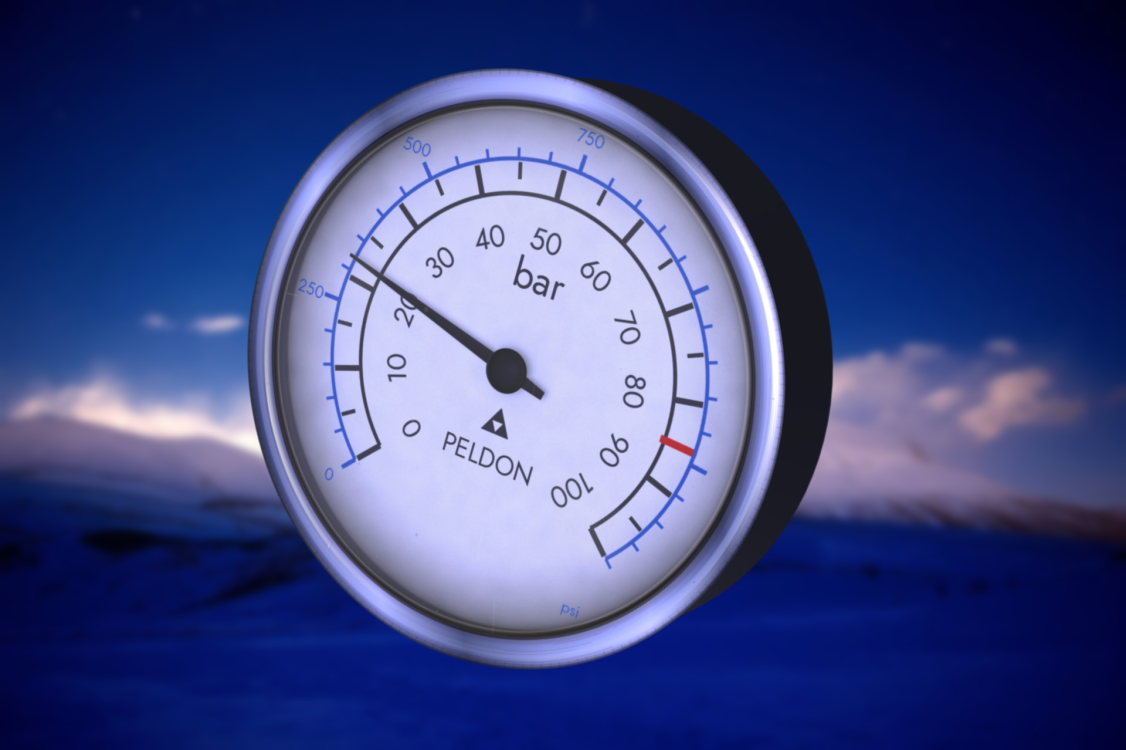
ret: {"value": 22.5, "unit": "bar"}
